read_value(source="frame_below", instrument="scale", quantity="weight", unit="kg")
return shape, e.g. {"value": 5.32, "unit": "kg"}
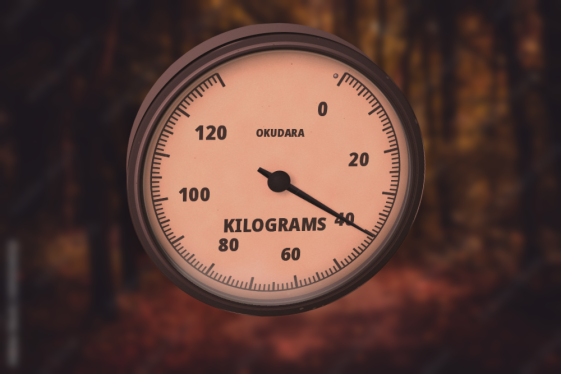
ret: {"value": 40, "unit": "kg"}
